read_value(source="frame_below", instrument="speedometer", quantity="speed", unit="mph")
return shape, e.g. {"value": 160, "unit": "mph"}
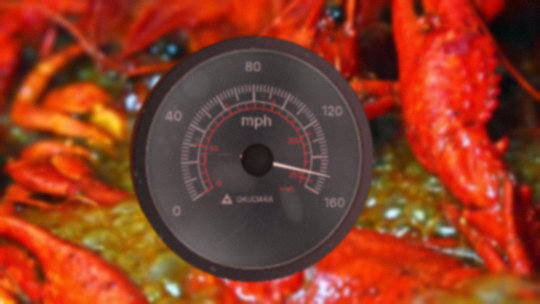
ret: {"value": 150, "unit": "mph"}
